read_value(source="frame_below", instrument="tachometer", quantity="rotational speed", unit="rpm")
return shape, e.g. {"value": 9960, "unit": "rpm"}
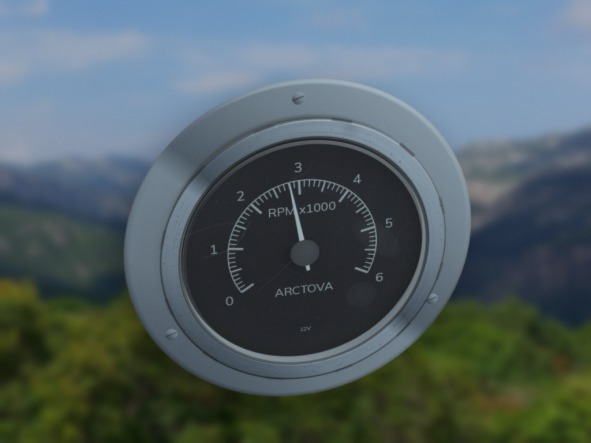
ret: {"value": 2800, "unit": "rpm"}
